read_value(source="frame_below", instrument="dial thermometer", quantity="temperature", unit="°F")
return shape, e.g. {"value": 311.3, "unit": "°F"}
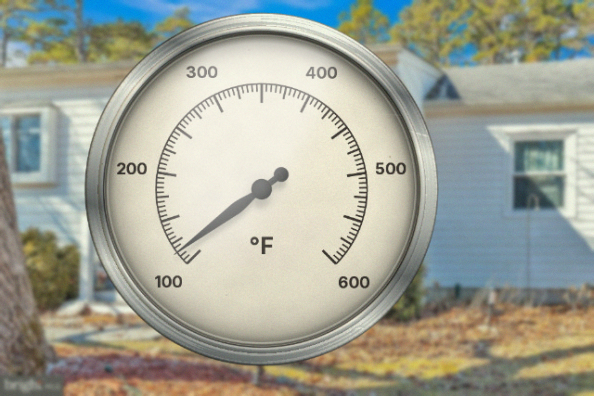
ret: {"value": 115, "unit": "°F"}
